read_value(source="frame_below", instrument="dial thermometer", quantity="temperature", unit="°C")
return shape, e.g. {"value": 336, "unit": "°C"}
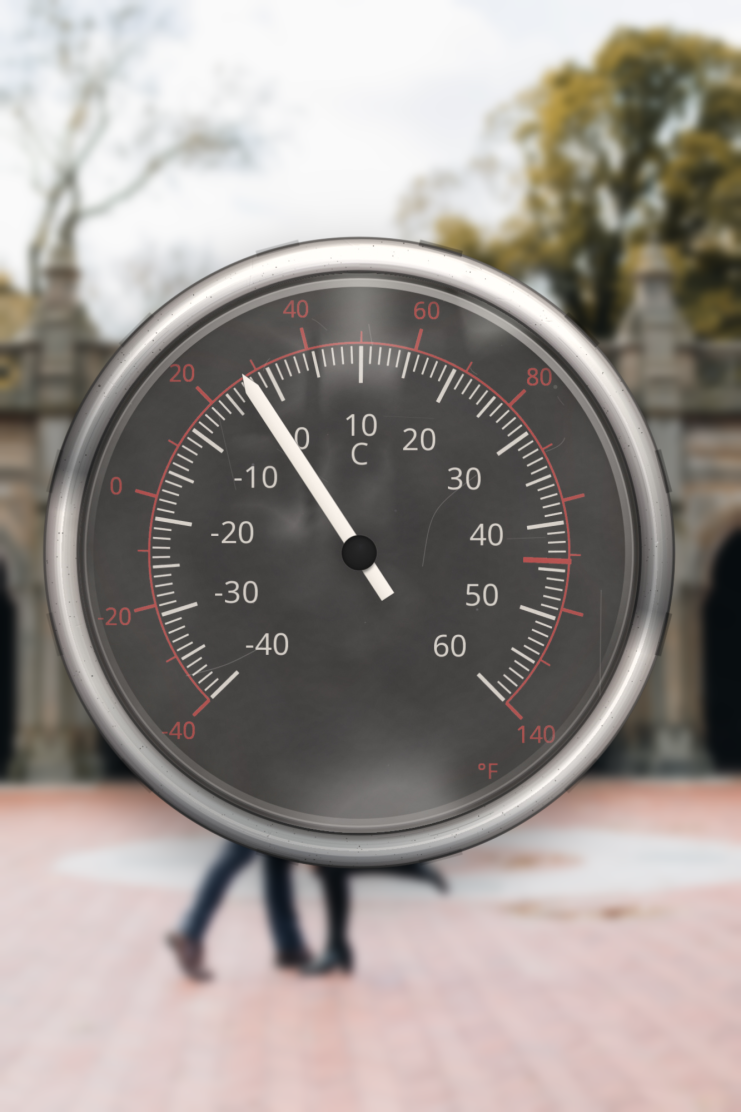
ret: {"value": -2.5, "unit": "°C"}
